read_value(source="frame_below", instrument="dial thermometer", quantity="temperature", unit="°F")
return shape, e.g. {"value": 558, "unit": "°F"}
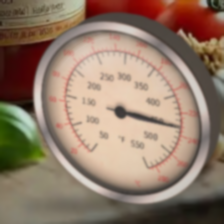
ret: {"value": 450, "unit": "°F"}
